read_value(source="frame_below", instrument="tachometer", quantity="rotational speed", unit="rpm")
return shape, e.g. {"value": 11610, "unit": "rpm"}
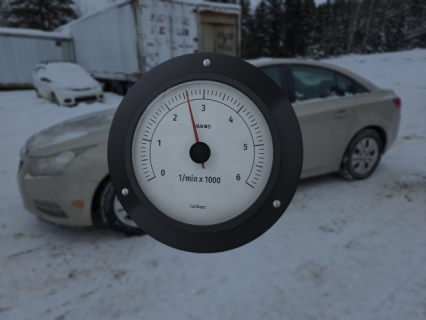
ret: {"value": 2600, "unit": "rpm"}
